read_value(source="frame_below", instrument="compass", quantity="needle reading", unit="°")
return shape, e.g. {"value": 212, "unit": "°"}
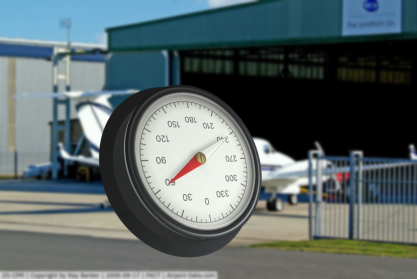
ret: {"value": 60, "unit": "°"}
